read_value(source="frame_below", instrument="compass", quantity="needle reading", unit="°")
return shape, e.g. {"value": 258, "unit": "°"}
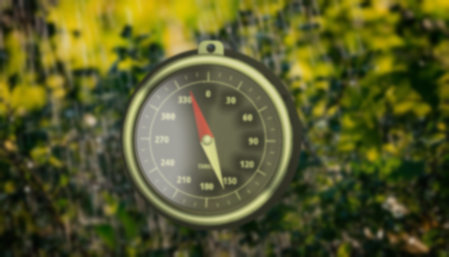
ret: {"value": 340, "unit": "°"}
